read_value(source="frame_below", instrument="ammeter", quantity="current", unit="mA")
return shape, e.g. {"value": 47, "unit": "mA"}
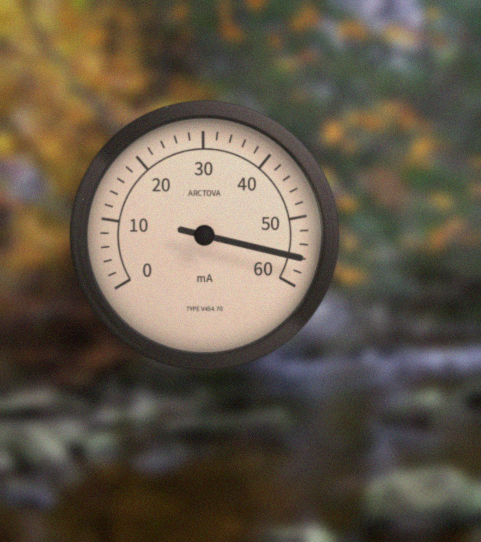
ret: {"value": 56, "unit": "mA"}
